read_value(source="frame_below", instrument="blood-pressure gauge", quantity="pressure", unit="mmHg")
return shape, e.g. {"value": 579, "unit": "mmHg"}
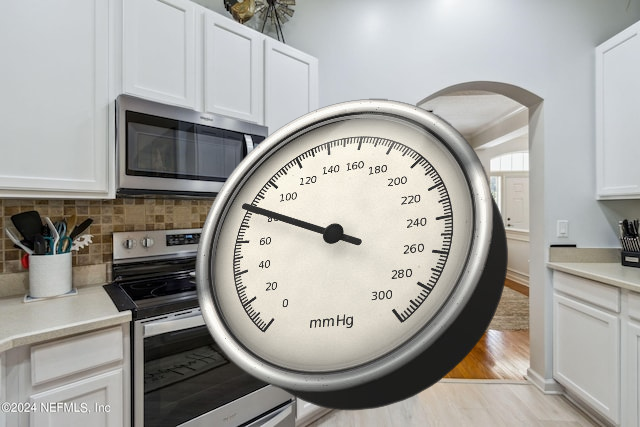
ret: {"value": 80, "unit": "mmHg"}
